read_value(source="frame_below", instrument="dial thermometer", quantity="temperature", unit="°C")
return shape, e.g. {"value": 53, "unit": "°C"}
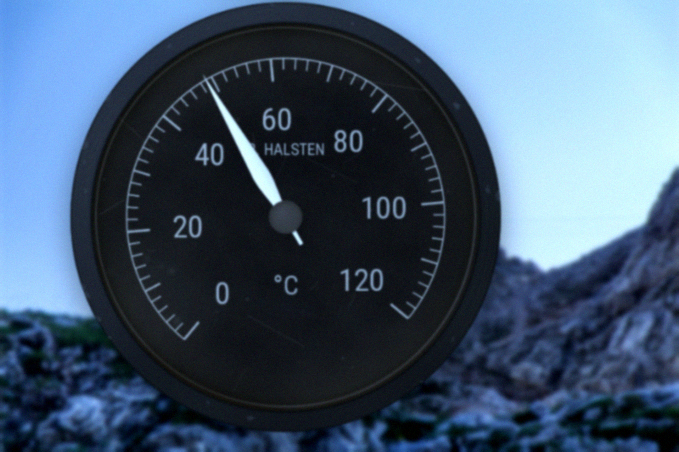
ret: {"value": 49, "unit": "°C"}
